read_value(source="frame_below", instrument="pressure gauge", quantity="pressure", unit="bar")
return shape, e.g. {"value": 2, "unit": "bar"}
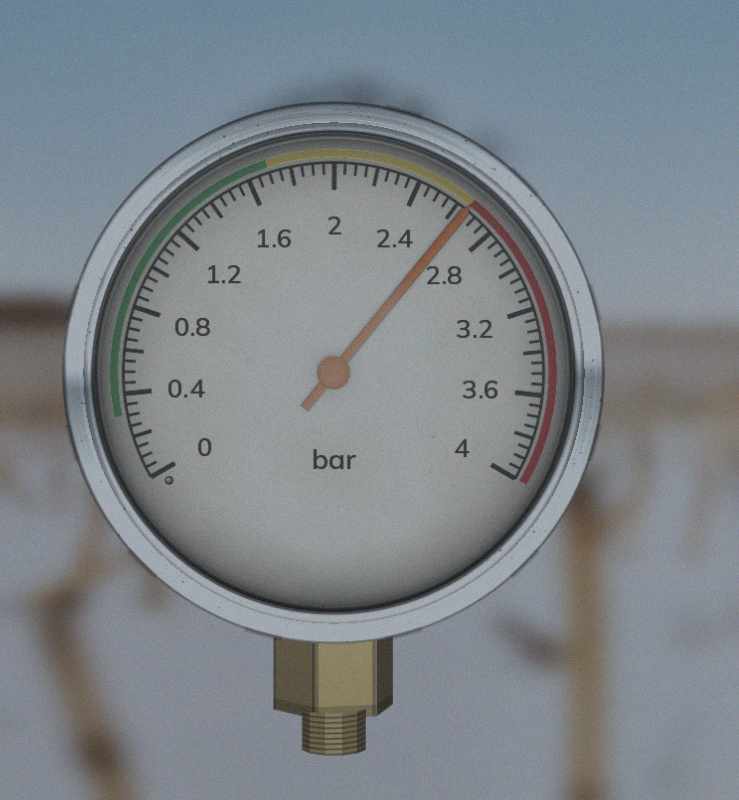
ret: {"value": 2.65, "unit": "bar"}
